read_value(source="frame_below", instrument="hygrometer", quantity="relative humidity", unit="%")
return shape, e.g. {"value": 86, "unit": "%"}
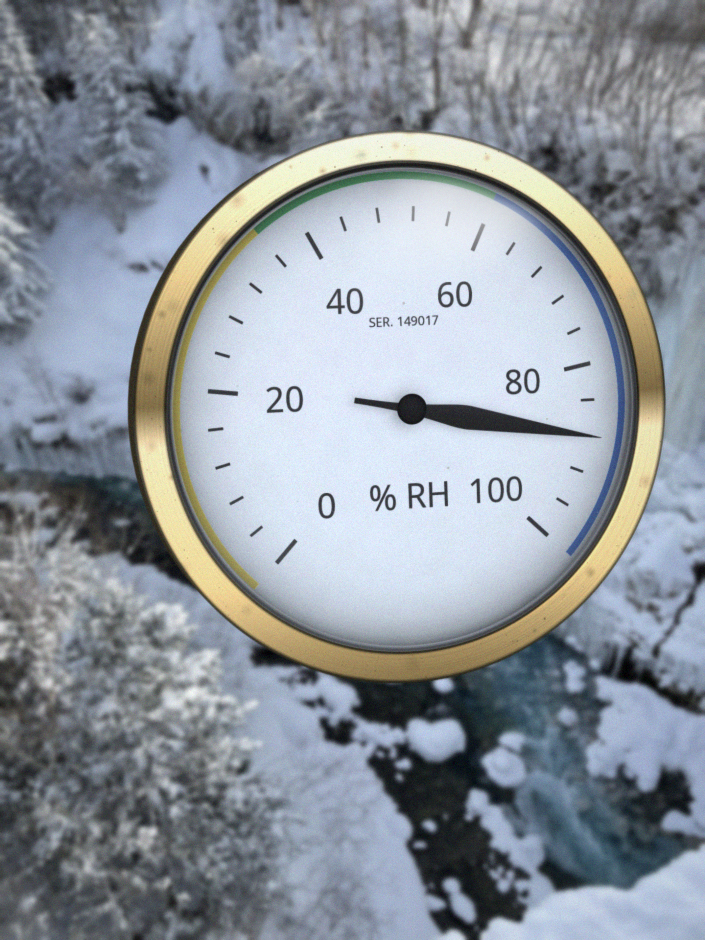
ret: {"value": 88, "unit": "%"}
